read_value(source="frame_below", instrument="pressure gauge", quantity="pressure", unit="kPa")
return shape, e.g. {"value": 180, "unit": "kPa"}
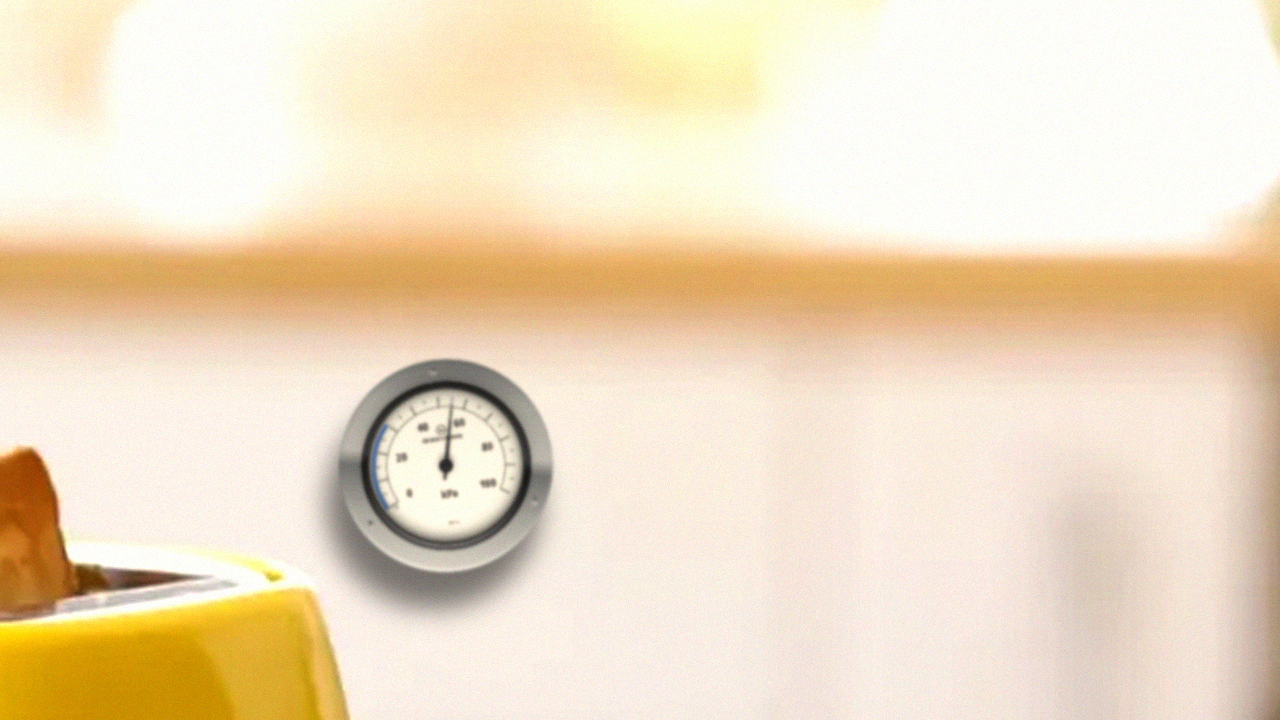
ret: {"value": 55, "unit": "kPa"}
